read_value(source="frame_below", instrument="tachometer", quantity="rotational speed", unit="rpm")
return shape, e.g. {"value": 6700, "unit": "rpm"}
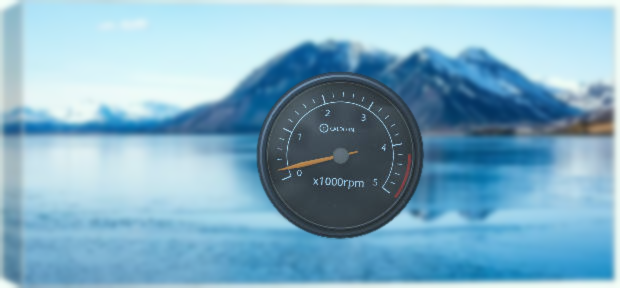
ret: {"value": 200, "unit": "rpm"}
